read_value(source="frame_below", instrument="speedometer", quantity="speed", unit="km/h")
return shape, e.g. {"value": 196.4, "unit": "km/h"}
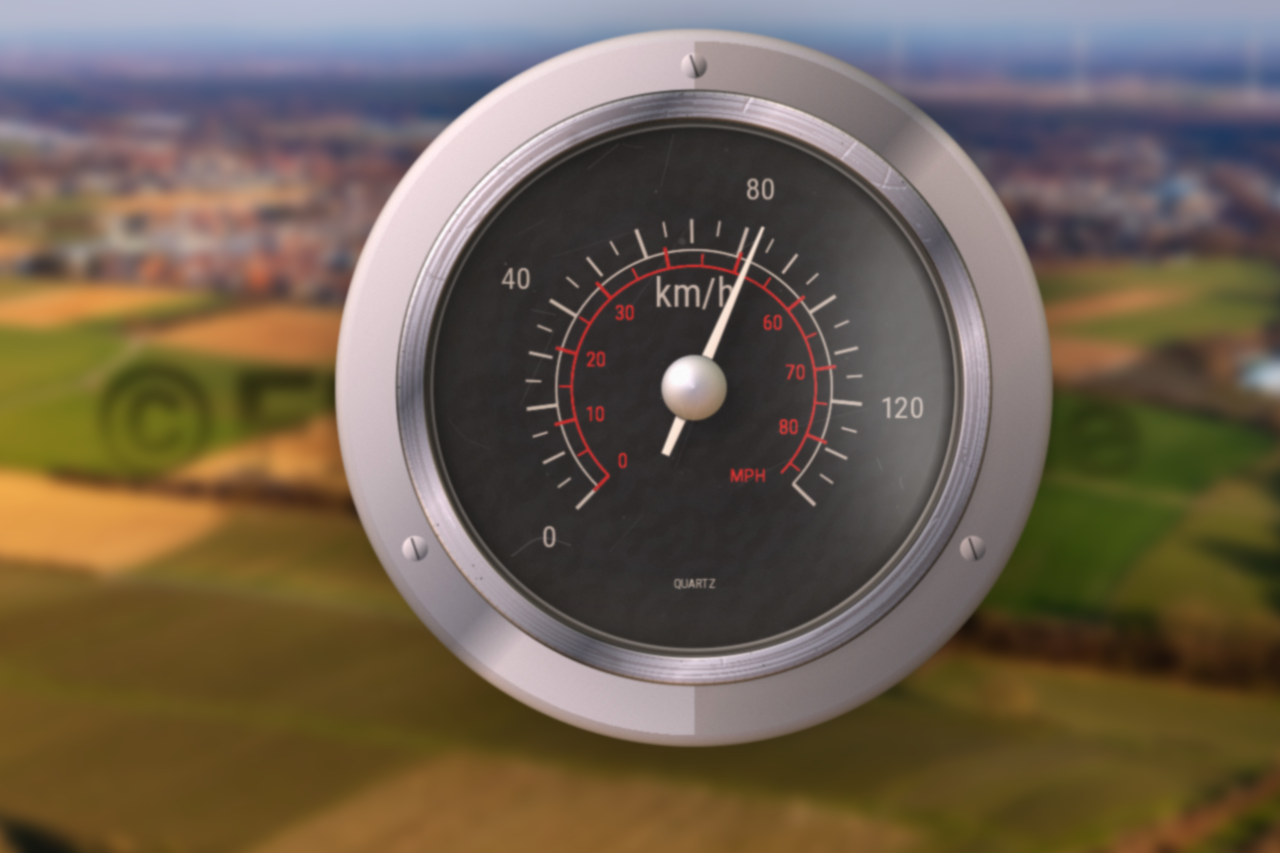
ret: {"value": 82.5, "unit": "km/h"}
